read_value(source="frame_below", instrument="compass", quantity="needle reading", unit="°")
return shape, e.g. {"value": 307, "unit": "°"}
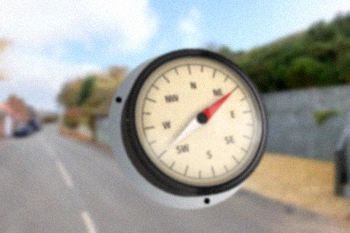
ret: {"value": 60, "unit": "°"}
